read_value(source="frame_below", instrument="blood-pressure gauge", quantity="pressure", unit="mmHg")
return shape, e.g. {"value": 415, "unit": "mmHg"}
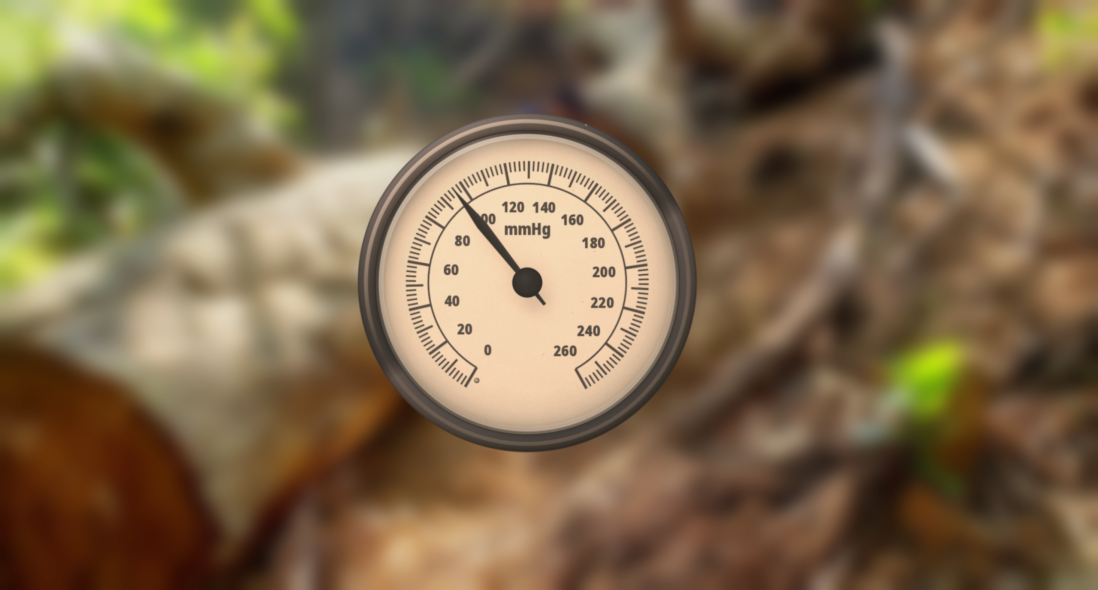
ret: {"value": 96, "unit": "mmHg"}
